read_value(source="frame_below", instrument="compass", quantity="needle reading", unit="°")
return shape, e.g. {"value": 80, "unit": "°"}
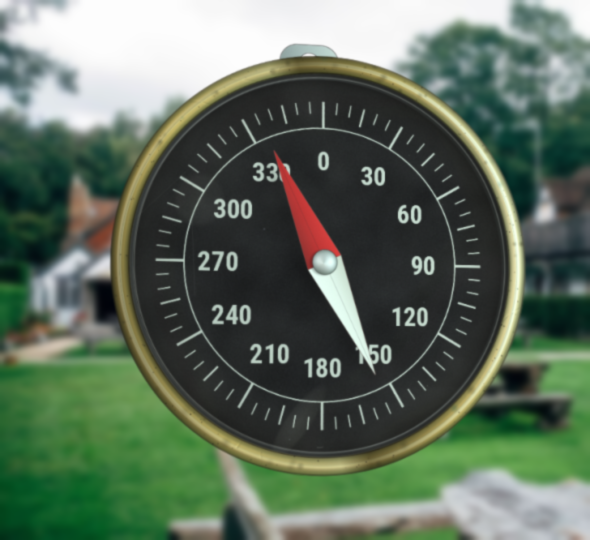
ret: {"value": 335, "unit": "°"}
